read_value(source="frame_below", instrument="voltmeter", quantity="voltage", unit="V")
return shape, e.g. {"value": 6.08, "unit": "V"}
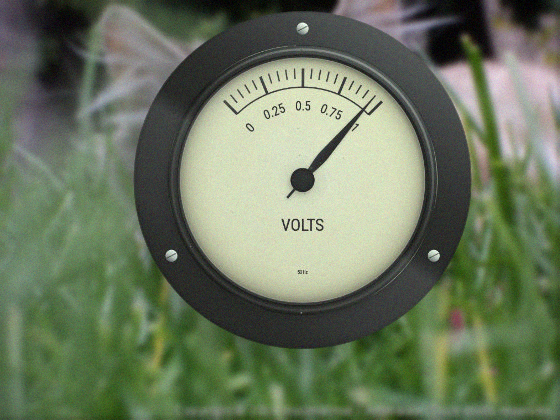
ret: {"value": 0.95, "unit": "V"}
